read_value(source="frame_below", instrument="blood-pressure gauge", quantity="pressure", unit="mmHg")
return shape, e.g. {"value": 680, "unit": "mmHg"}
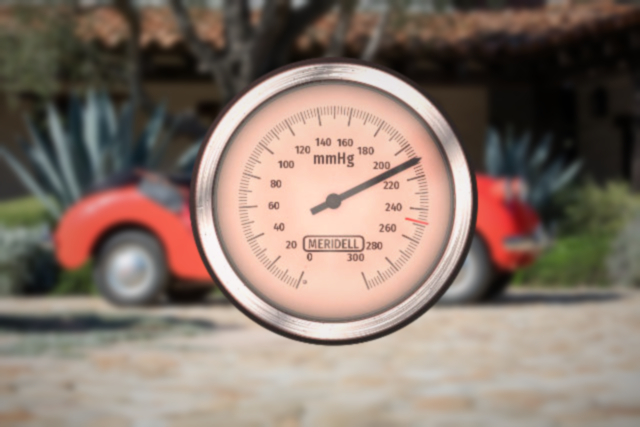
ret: {"value": 210, "unit": "mmHg"}
